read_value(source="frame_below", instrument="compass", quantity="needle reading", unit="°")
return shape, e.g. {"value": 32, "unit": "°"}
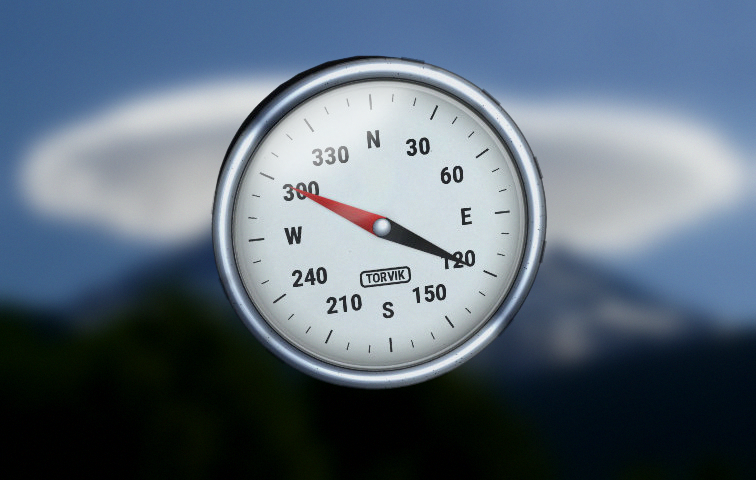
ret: {"value": 300, "unit": "°"}
